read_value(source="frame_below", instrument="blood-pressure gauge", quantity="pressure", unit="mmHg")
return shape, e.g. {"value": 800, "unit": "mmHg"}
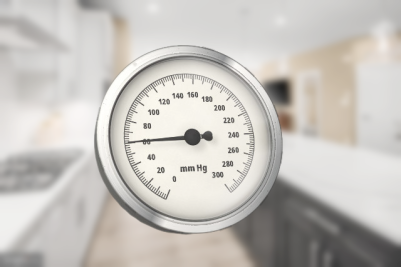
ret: {"value": 60, "unit": "mmHg"}
